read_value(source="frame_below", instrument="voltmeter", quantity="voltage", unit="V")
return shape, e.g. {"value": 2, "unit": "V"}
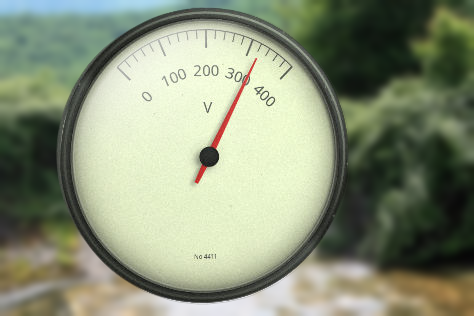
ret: {"value": 320, "unit": "V"}
